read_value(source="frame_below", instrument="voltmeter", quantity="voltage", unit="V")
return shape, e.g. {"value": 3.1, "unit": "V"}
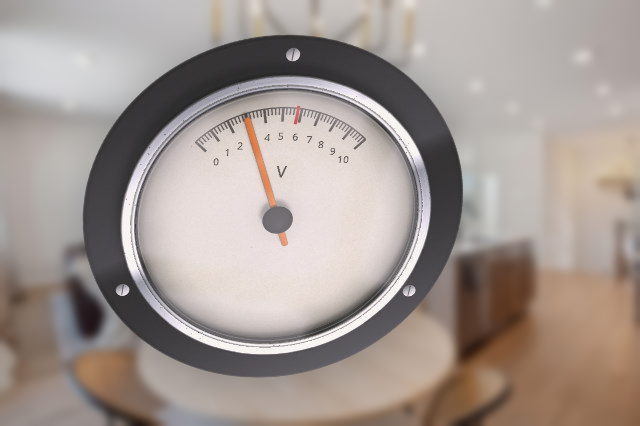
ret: {"value": 3, "unit": "V"}
